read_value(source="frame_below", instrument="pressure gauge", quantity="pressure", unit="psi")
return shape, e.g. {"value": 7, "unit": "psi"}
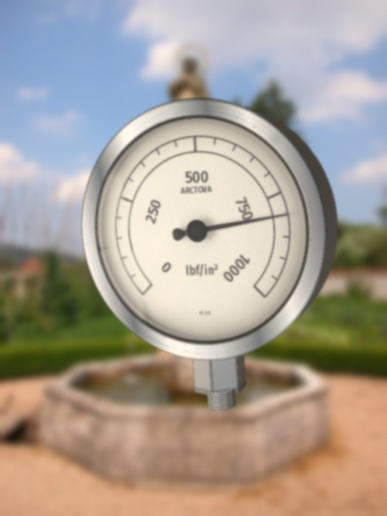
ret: {"value": 800, "unit": "psi"}
